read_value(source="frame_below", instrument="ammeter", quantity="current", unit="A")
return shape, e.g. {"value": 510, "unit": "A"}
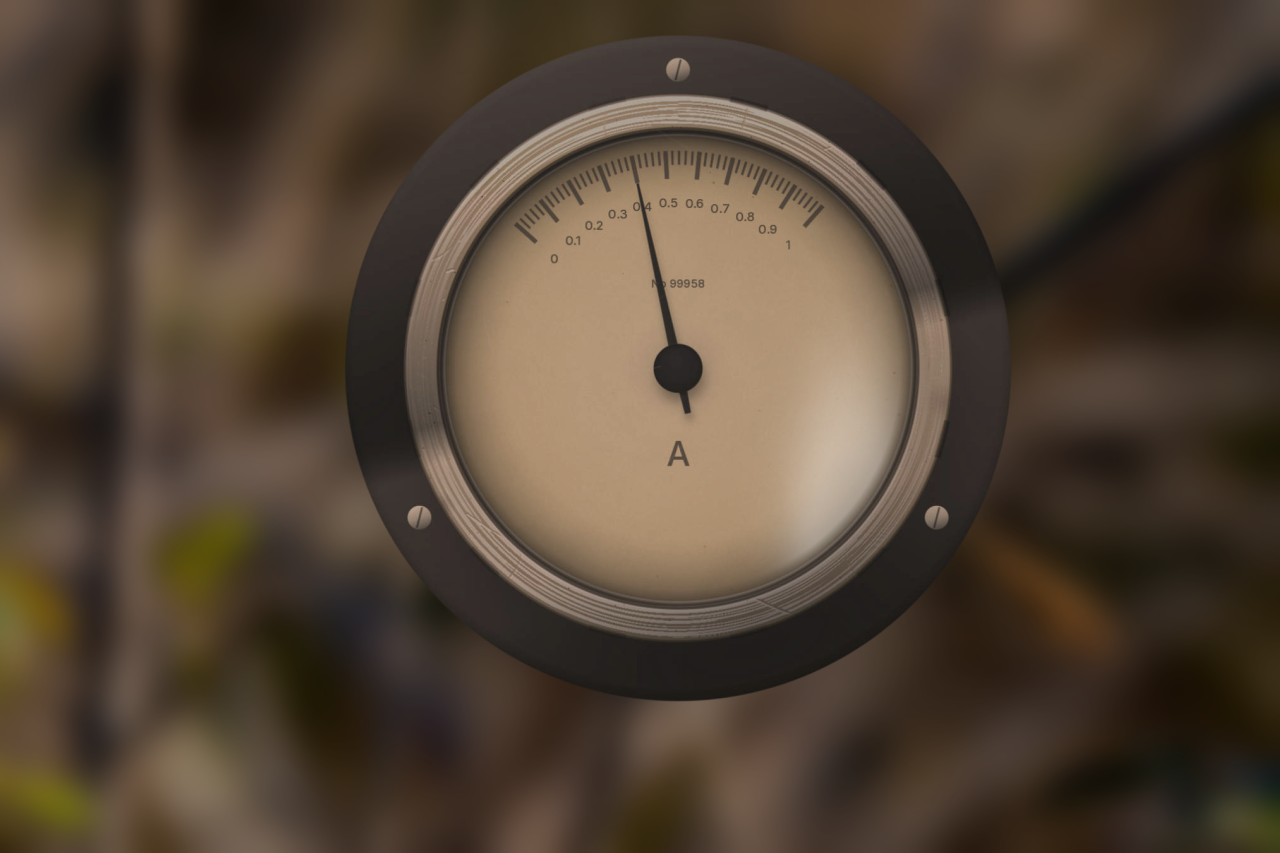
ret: {"value": 0.4, "unit": "A"}
